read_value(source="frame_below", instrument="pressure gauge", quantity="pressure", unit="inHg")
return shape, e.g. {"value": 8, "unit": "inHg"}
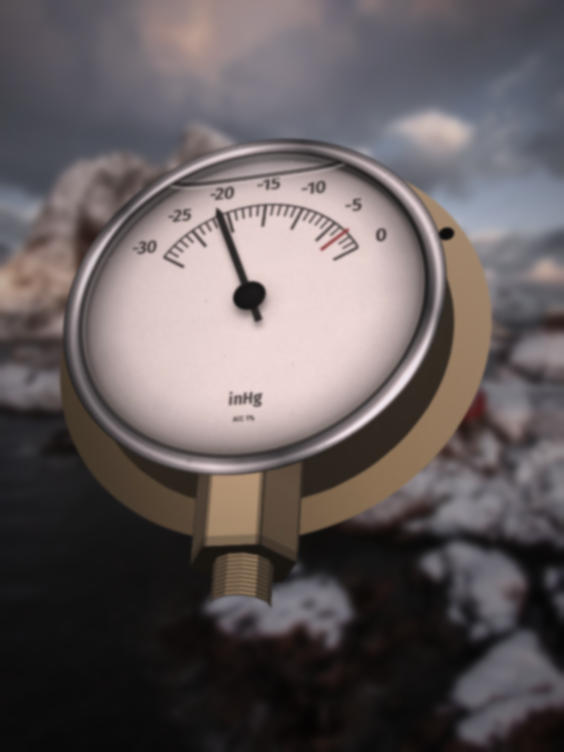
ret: {"value": -21, "unit": "inHg"}
